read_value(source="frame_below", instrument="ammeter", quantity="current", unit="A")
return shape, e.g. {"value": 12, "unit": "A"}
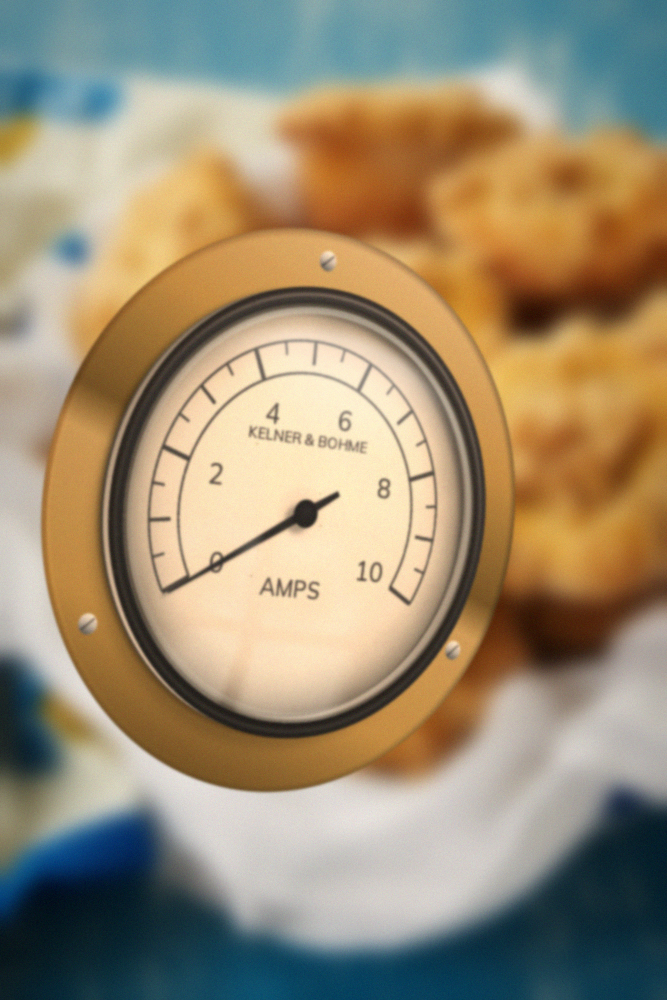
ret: {"value": 0, "unit": "A"}
